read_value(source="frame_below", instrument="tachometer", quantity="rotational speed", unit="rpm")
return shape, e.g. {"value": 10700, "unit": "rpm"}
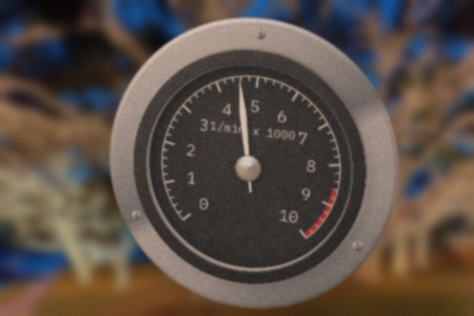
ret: {"value": 4600, "unit": "rpm"}
